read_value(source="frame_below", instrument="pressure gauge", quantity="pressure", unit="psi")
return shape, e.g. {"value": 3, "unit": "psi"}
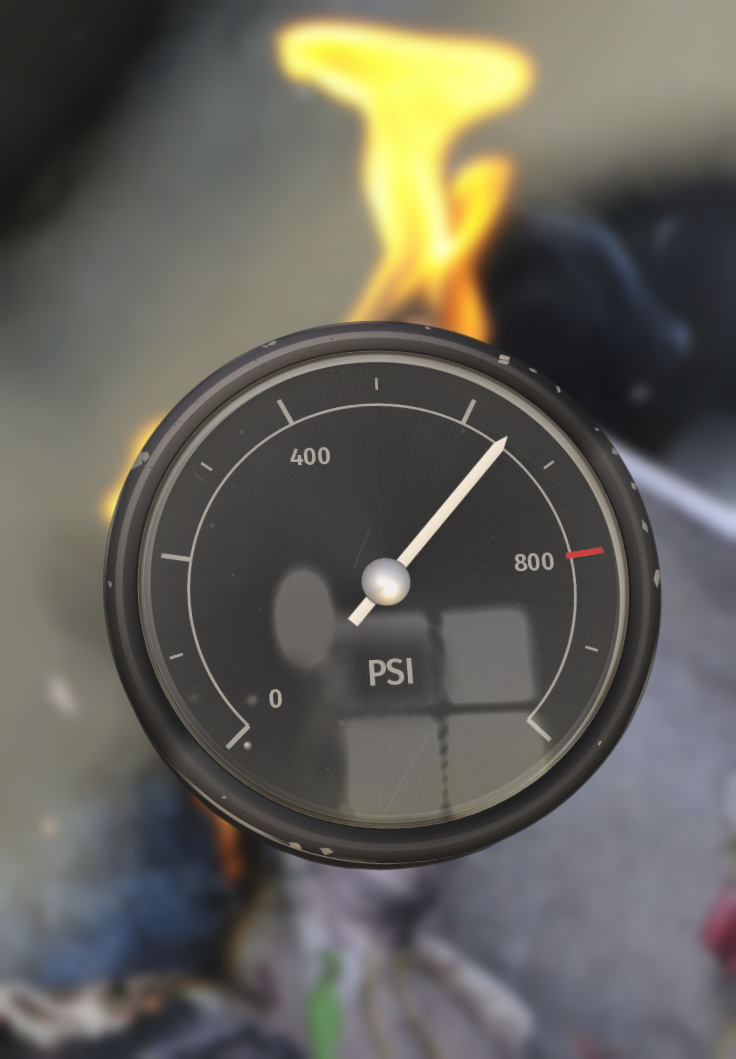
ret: {"value": 650, "unit": "psi"}
